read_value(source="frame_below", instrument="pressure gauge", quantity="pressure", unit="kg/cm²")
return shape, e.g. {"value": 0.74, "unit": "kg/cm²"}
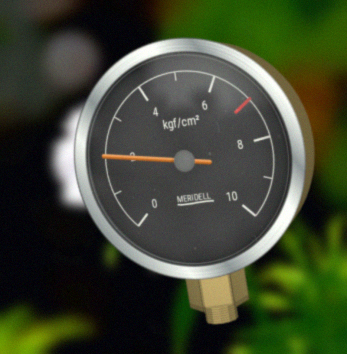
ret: {"value": 2, "unit": "kg/cm²"}
